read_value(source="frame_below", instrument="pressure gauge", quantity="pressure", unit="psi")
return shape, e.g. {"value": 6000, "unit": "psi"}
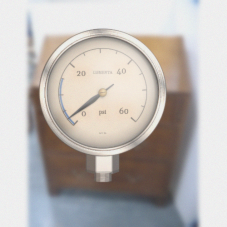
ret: {"value": 2.5, "unit": "psi"}
